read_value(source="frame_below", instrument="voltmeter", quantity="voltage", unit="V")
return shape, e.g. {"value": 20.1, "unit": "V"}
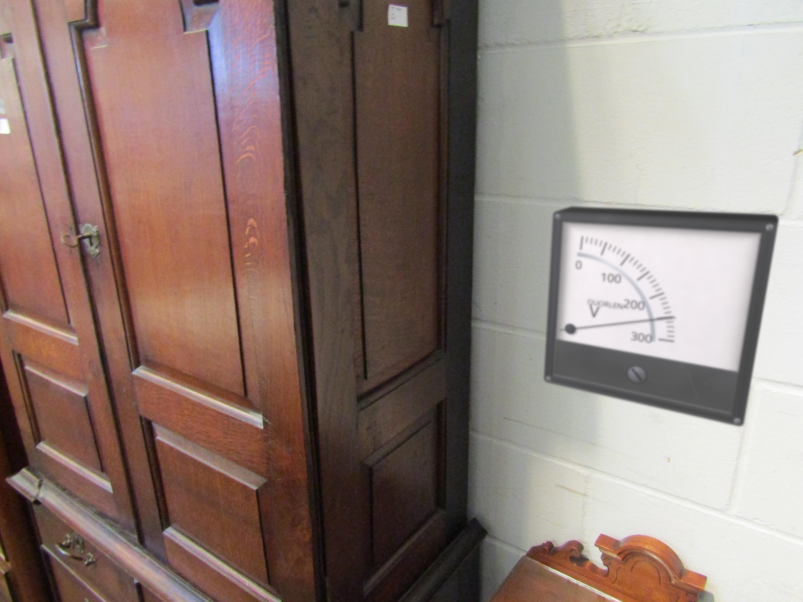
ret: {"value": 250, "unit": "V"}
